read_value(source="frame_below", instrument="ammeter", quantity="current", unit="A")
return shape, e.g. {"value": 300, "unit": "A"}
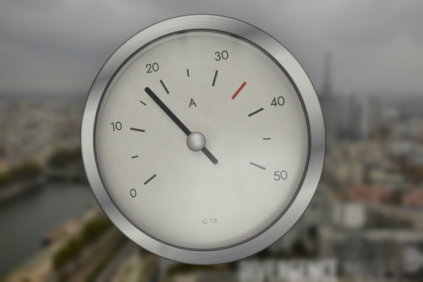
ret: {"value": 17.5, "unit": "A"}
